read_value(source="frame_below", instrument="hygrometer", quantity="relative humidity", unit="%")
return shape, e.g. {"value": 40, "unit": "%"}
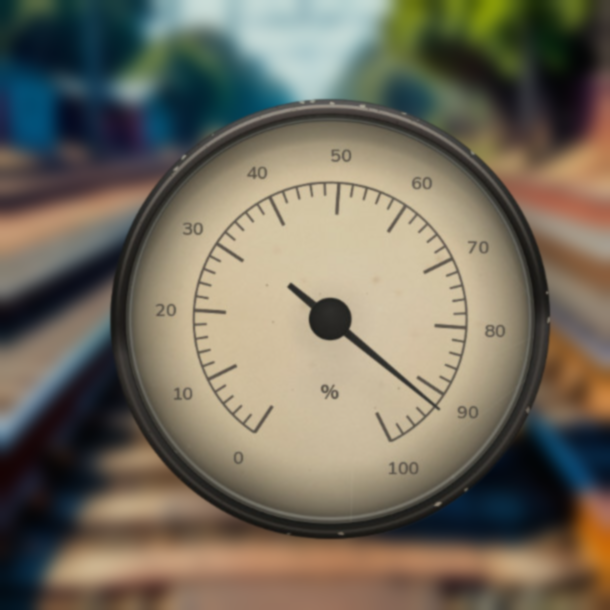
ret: {"value": 92, "unit": "%"}
